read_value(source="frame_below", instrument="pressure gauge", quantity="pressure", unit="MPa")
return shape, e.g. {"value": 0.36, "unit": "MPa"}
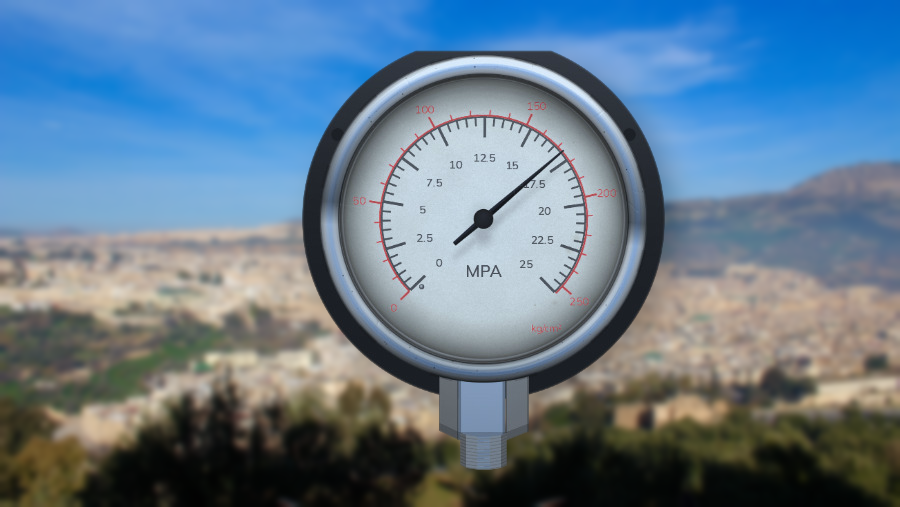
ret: {"value": 17, "unit": "MPa"}
